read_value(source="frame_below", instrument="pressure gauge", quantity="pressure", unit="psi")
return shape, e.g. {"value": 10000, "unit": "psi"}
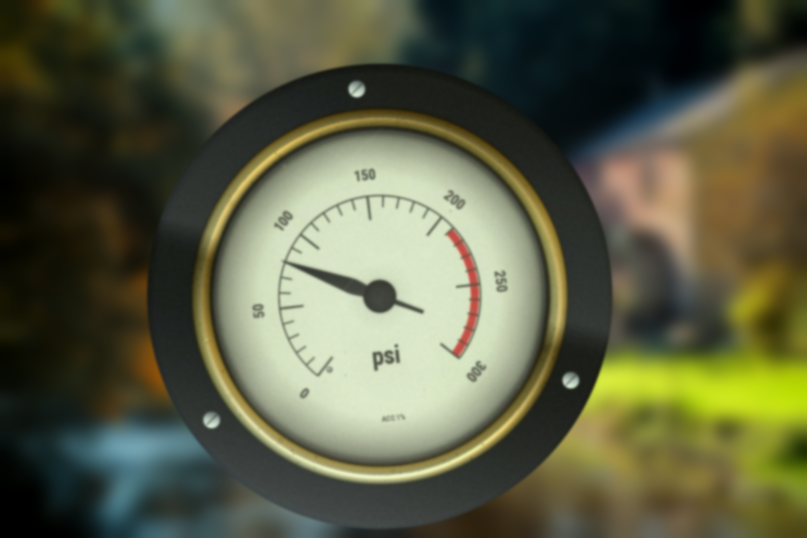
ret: {"value": 80, "unit": "psi"}
